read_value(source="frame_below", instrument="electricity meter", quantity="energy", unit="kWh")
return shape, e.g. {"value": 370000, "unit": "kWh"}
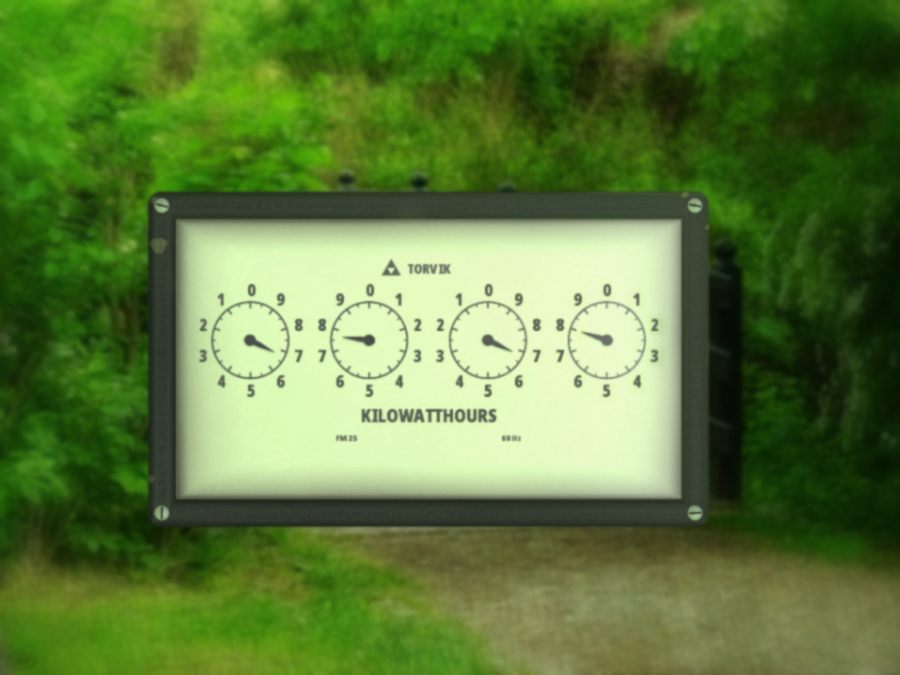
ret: {"value": 6768, "unit": "kWh"}
